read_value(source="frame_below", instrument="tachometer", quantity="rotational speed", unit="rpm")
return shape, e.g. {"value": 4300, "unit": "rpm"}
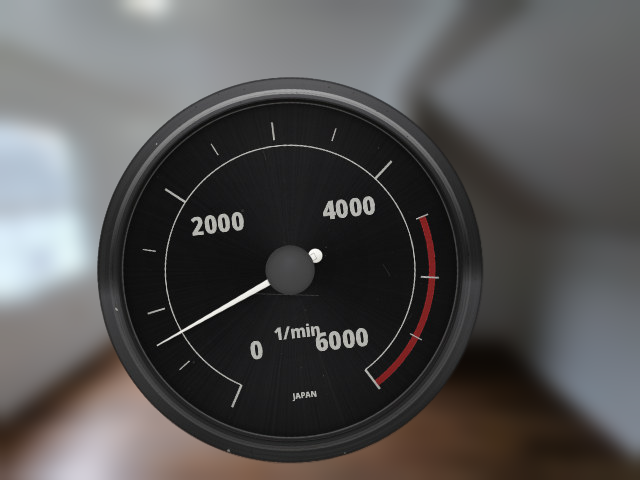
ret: {"value": 750, "unit": "rpm"}
